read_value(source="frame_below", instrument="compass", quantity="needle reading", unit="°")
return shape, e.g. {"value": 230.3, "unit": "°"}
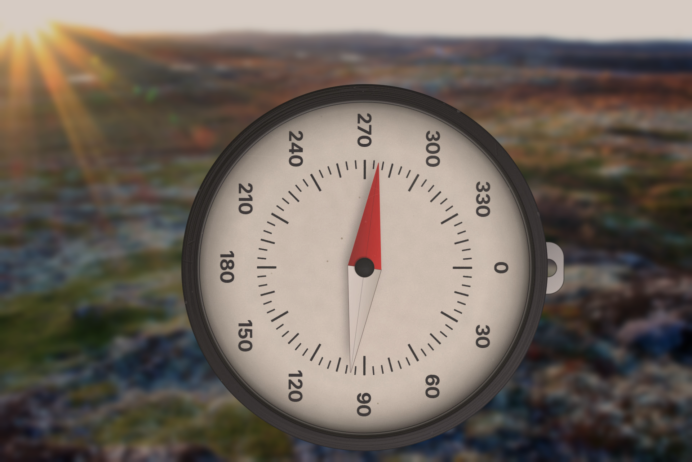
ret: {"value": 277.5, "unit": "°"}
